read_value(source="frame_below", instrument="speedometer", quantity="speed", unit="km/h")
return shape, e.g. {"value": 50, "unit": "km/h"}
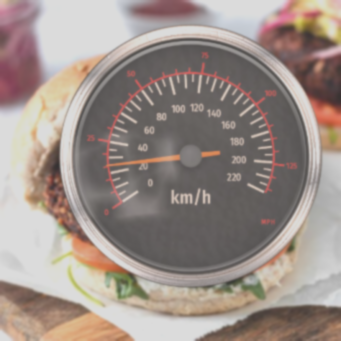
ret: {"value": 25, "unit": "km/h"}
